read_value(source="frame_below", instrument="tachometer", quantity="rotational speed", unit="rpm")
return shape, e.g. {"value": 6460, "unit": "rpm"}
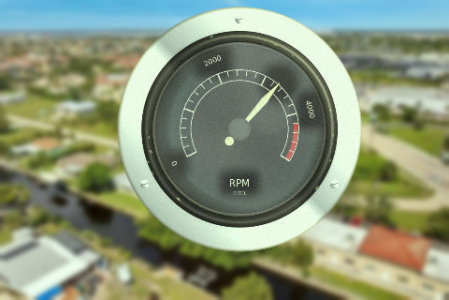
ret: {"value": 3300, "unit": "rpm"}
